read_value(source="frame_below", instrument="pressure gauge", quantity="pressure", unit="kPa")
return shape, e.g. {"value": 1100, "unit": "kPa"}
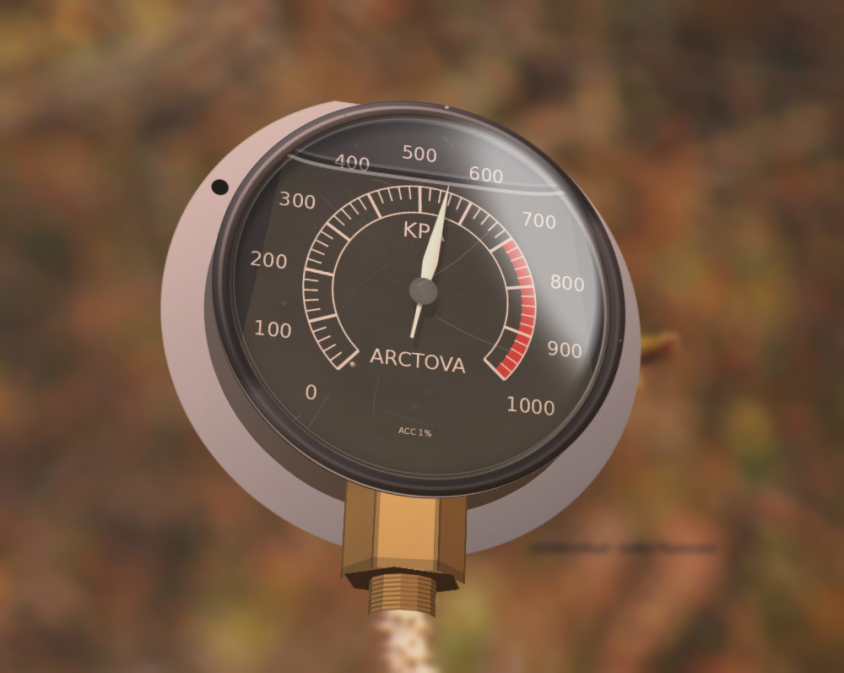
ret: {"value": 550, "unit": "kPa"}
